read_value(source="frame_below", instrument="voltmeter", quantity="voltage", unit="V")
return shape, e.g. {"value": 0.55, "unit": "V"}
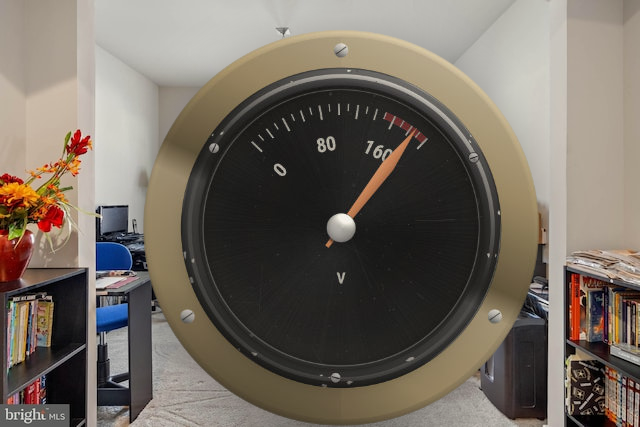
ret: {"value": 185, "unit": "V"}
